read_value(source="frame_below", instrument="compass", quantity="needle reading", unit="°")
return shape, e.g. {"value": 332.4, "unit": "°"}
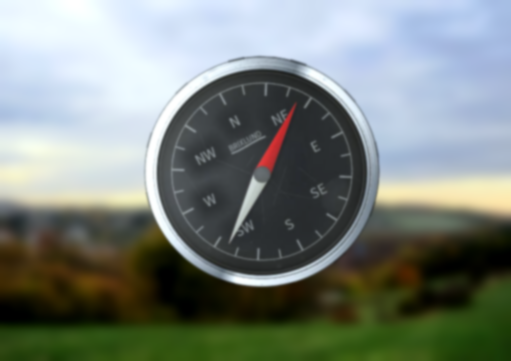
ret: {"value": 52.5, "unit": "°"}
